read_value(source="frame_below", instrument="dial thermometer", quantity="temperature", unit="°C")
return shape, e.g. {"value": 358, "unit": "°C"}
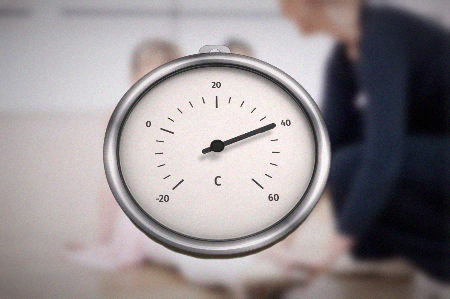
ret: {"value": 40, "unit": "°C"}
